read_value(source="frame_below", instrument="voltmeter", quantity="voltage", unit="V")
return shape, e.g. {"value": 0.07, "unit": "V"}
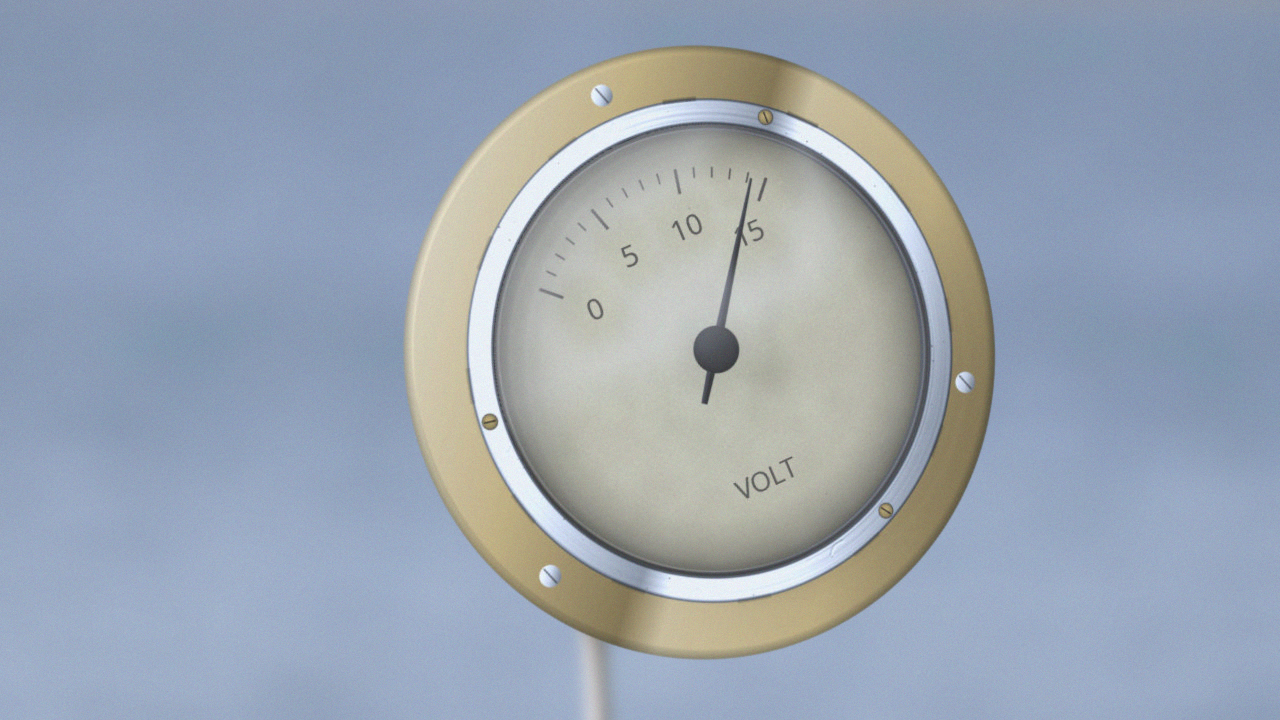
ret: {"value": 14, "unit": "V"}
